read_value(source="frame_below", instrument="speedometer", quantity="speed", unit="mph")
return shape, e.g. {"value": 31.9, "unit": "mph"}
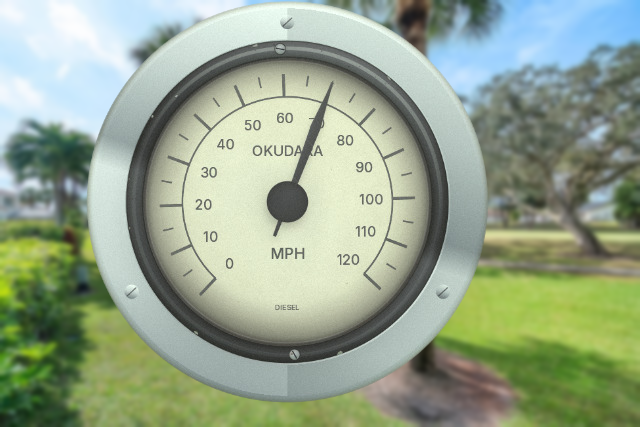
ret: {"value": 70, "unit": "mph"}
